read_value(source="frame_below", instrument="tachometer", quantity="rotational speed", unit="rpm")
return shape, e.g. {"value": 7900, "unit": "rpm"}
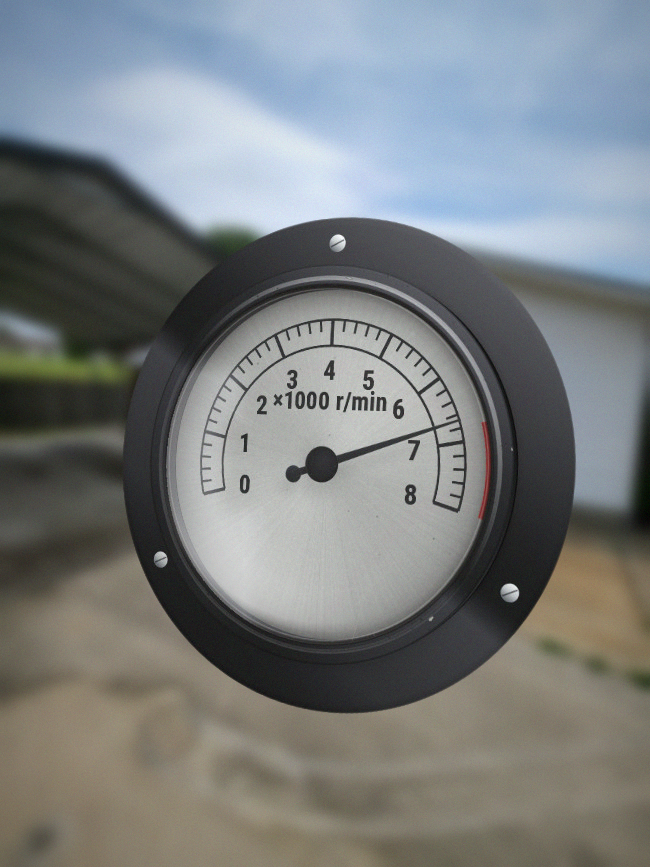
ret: {"value": 6700, "unit": "rpm"}
